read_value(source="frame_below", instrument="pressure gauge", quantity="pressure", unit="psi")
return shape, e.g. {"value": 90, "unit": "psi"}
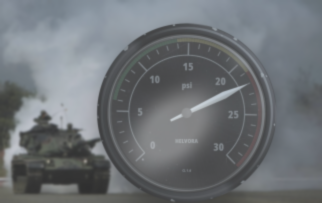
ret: {"value": 22, "unit": "psi"}
